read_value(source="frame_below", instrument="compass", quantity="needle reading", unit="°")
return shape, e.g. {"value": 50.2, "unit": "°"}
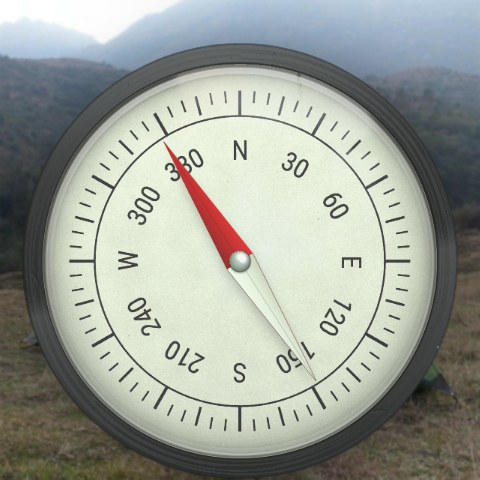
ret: {"value": 327.5, "unit": "°"}
